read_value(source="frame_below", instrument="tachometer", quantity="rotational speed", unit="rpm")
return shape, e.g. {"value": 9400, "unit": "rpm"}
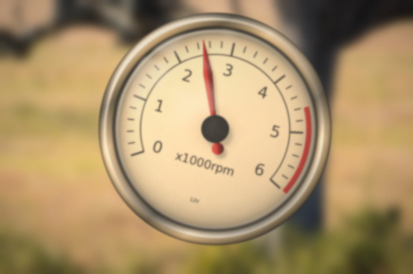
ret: {"value": 2500, "unit": "rpm"}
